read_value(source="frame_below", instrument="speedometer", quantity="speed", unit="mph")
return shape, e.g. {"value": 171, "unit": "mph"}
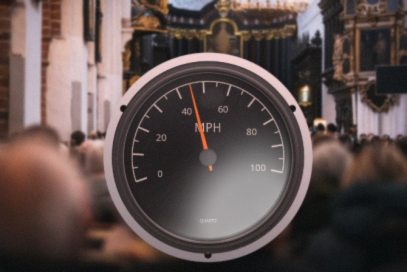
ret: {"value": 45, "unit": "mph"}
